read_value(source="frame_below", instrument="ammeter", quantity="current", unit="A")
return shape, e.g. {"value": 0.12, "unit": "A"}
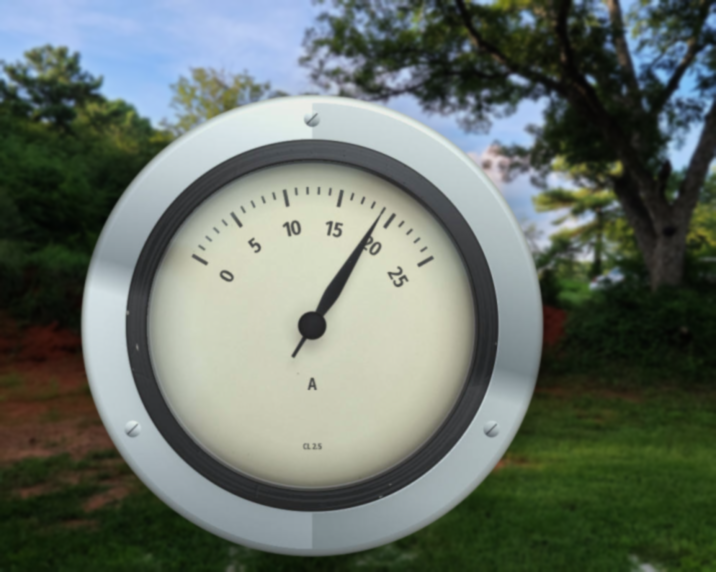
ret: {"value": 19, "unit": "A"}
